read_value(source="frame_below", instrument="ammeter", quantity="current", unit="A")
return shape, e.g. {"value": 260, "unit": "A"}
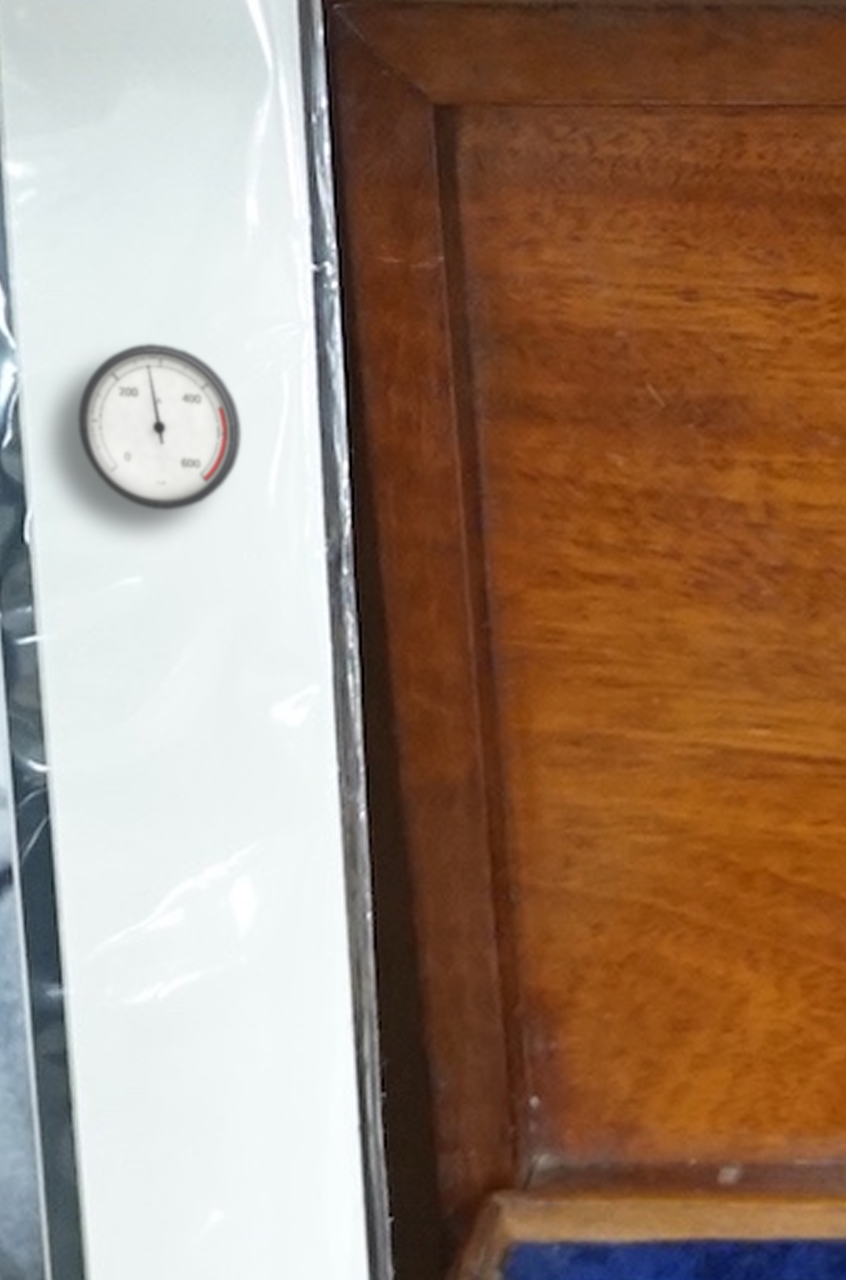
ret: {"value": 275, "unit": "A"}
